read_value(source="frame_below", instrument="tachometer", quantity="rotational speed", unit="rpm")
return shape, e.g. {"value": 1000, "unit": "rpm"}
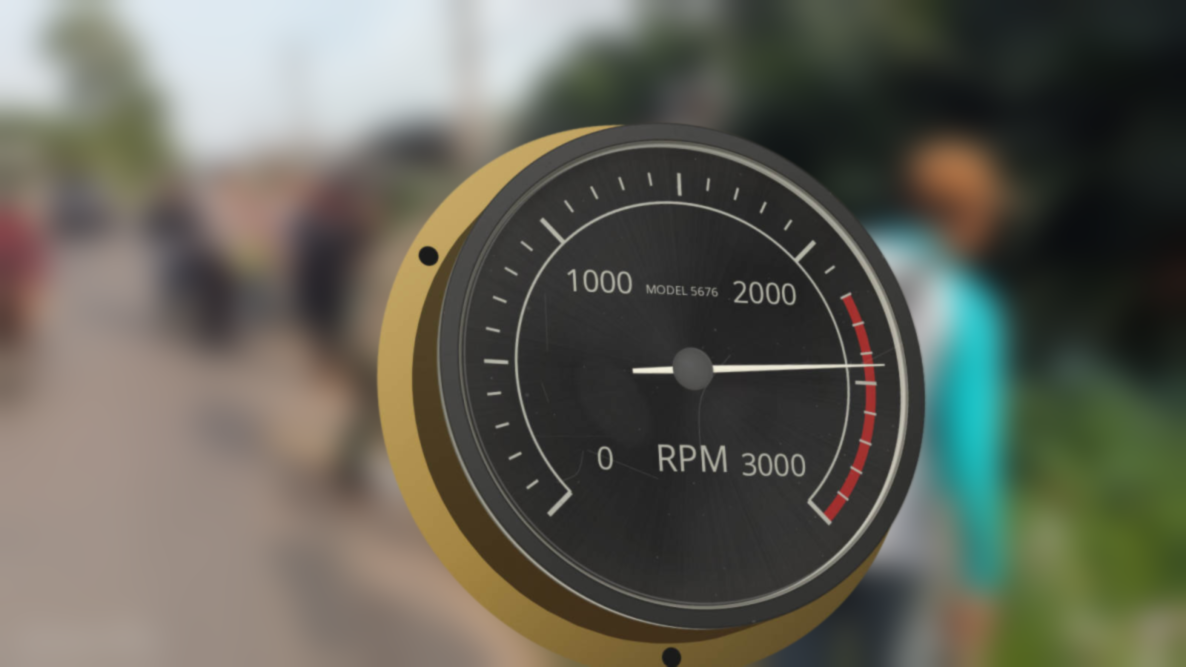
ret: {"value": 2450, "unit": "rpm"}
